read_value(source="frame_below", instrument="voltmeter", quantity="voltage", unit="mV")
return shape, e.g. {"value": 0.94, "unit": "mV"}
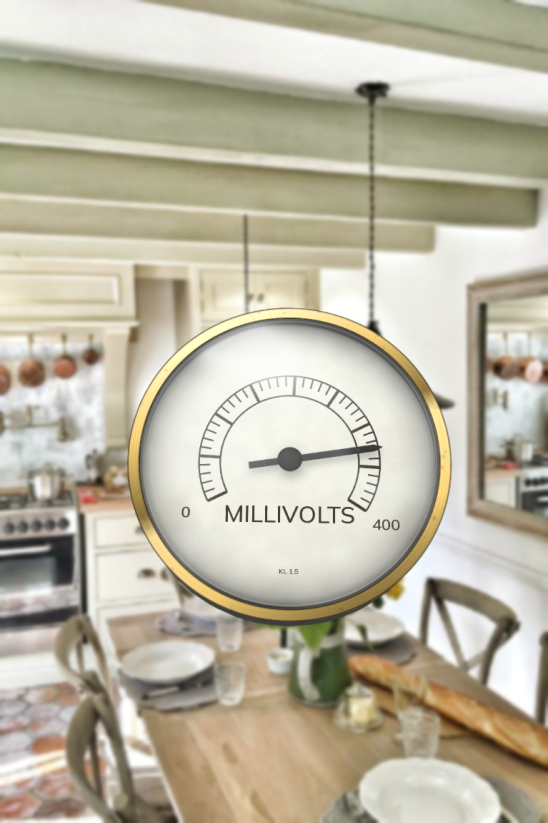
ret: {"value": 330, "unit": "mV"}
